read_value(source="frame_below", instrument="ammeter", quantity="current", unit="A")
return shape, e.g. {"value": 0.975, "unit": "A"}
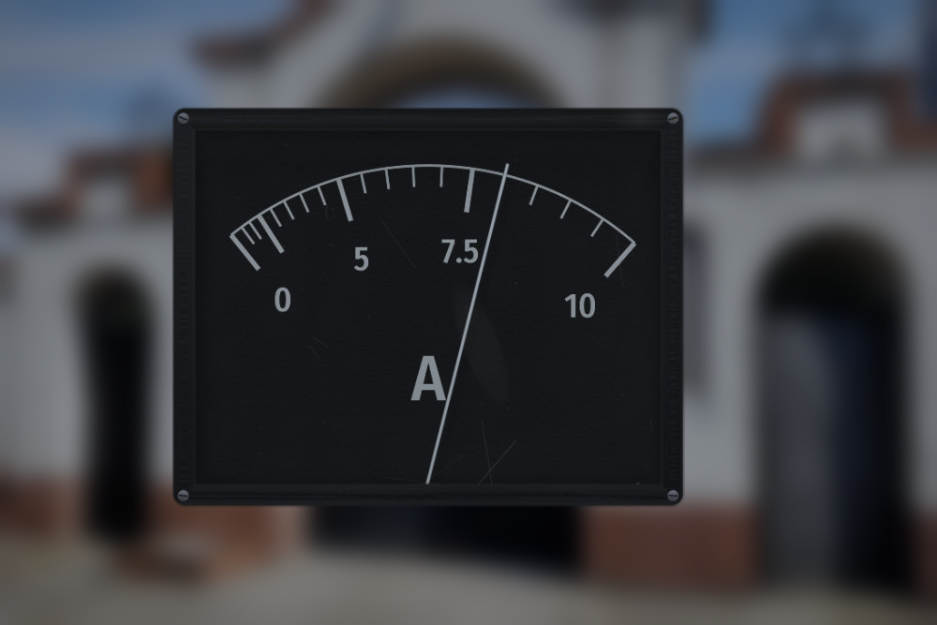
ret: {"value": 8, "unit": "A"}
